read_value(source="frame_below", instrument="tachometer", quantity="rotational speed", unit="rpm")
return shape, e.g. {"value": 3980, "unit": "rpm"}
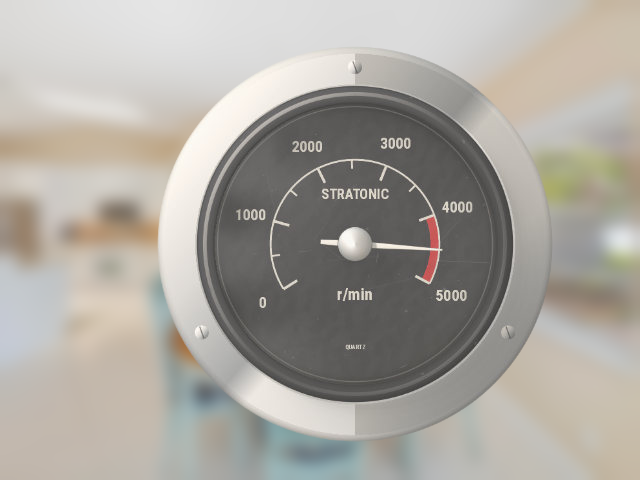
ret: {"value": 4500, "unit": "rpm"}
